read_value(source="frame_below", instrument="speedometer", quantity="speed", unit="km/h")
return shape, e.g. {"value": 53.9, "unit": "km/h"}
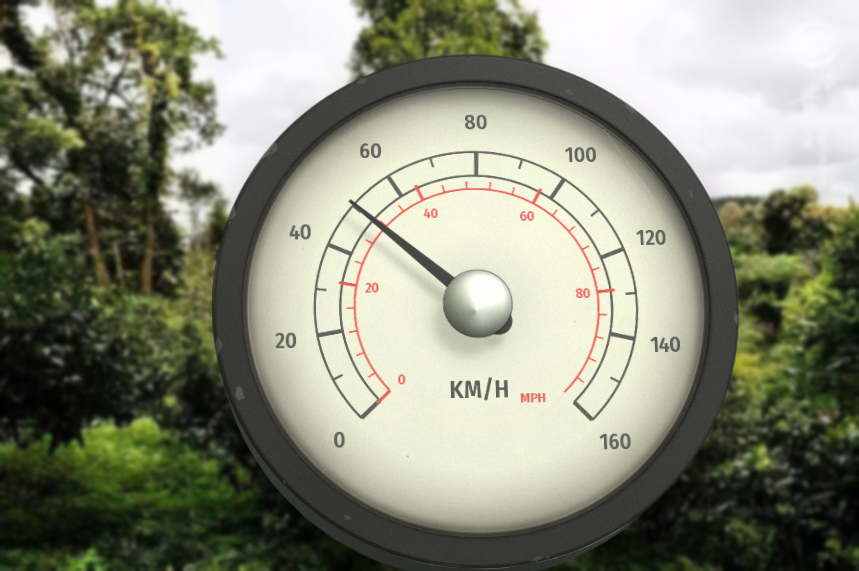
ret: {"value": 50, "unit": "km/h"}
